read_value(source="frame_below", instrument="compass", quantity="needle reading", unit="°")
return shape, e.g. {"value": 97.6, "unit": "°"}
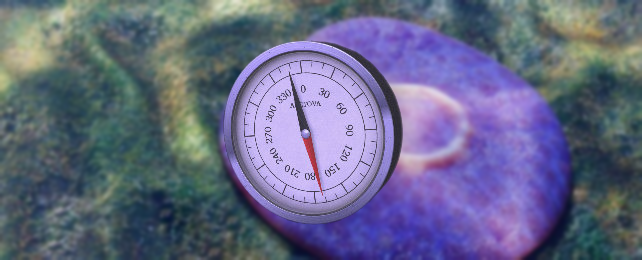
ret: {"value": 170, "unit": "°"}
